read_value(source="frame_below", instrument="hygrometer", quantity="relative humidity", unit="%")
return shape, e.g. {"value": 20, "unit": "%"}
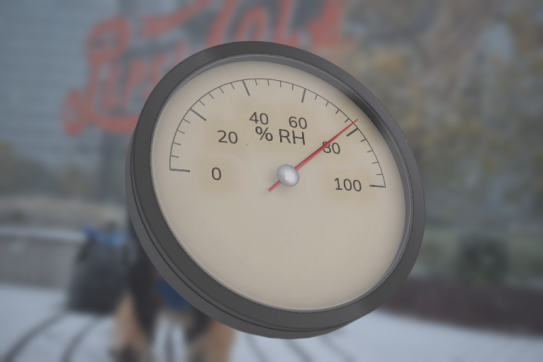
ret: {"value": 78, "unit": "%"}
